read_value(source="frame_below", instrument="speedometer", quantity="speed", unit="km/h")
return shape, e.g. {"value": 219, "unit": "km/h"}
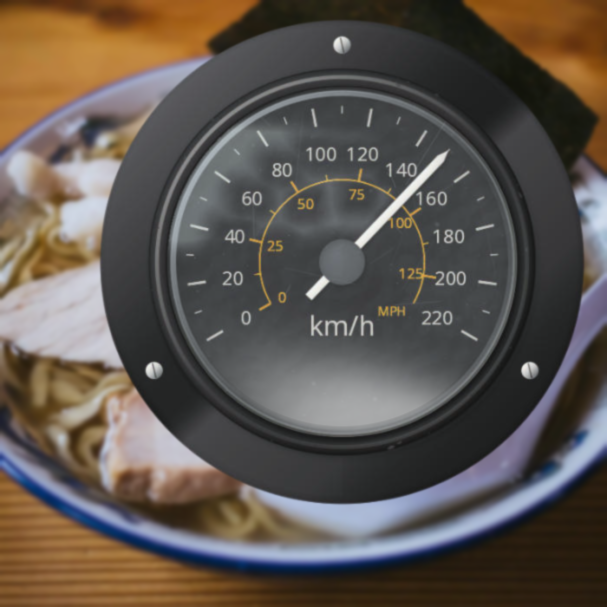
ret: {"value": 150, "unit": "km/h"}
